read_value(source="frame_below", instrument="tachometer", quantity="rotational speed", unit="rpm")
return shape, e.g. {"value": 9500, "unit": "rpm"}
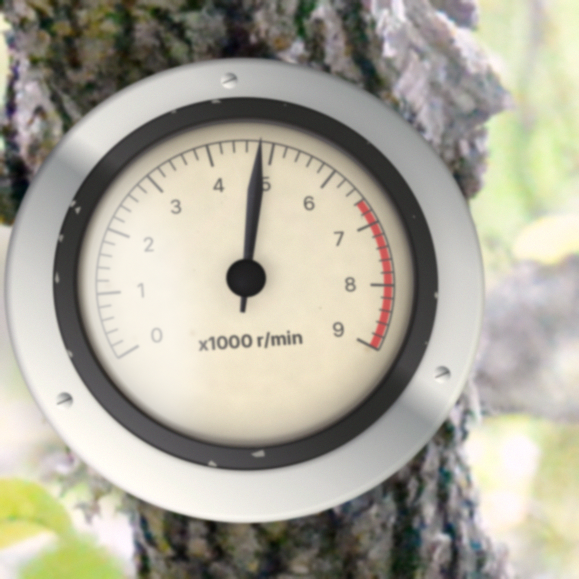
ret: {"value": 4800, "unit": "rpm"}
